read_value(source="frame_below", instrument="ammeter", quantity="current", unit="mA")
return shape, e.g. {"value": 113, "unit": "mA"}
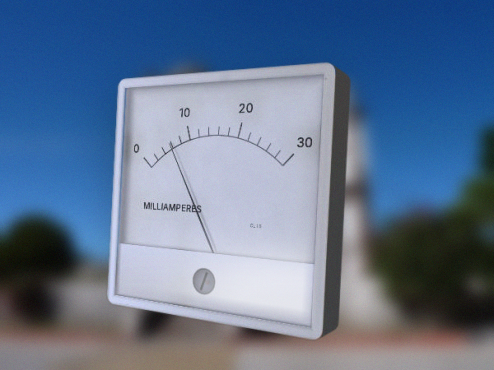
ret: {"value": 6, "unit": "mA"}
